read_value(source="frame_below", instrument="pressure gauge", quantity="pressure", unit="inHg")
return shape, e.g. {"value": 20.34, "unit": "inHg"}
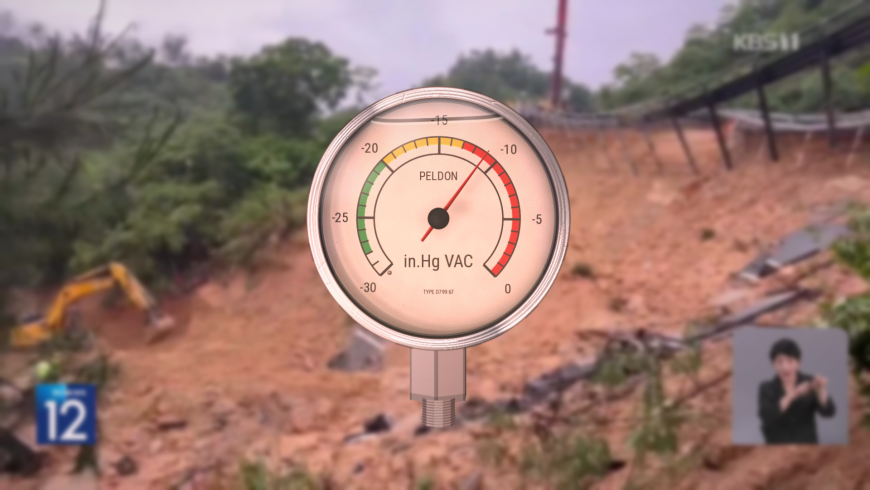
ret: {"value": -11, "unit": "inHg"}
